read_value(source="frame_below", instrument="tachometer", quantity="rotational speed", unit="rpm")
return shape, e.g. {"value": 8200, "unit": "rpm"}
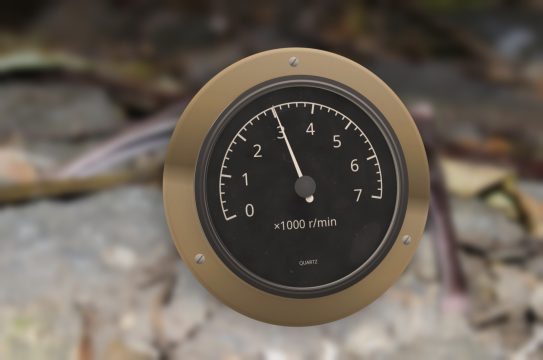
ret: {"value": 3000, "unit": "rpm"}
